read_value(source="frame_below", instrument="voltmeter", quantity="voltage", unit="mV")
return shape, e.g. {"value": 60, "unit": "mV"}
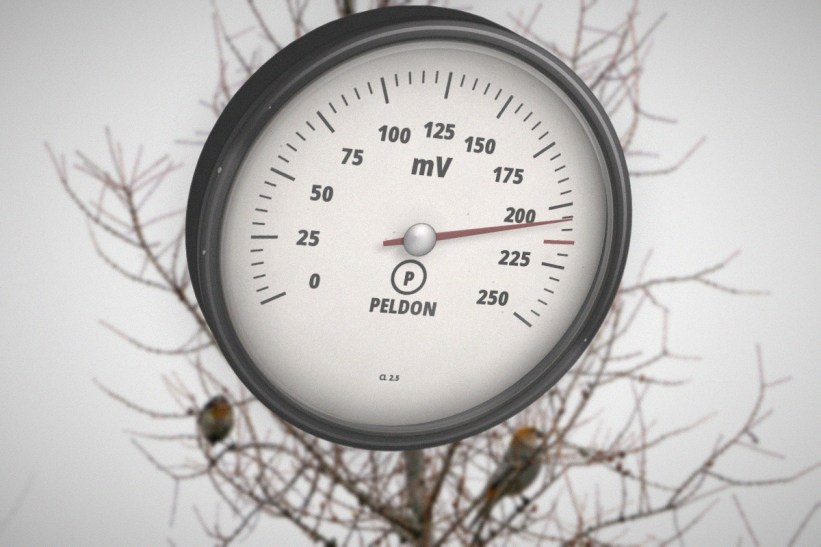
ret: {"value": 205, "unit": "mV"}
